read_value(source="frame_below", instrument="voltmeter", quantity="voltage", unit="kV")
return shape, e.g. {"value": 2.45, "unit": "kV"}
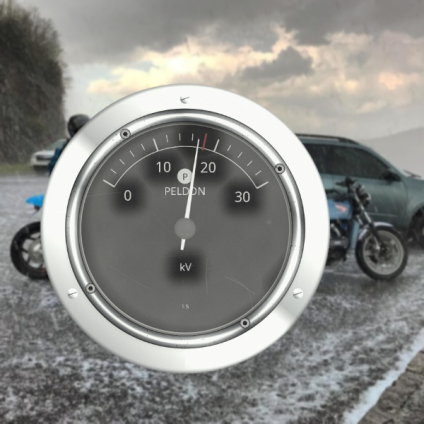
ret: {"value": 17, "unit": "kV"}
